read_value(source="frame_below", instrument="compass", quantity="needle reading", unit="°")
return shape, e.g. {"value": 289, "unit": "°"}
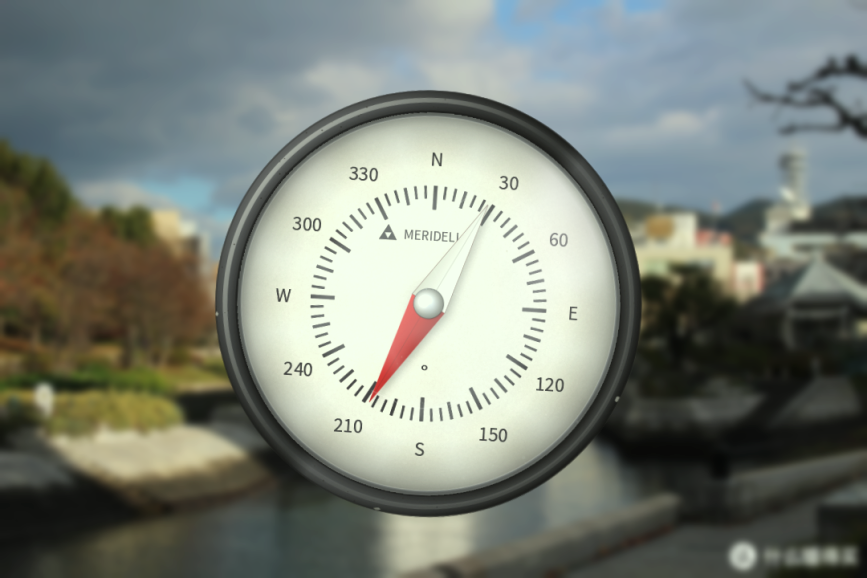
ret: {"value": 207.5, "unit": "°"}
